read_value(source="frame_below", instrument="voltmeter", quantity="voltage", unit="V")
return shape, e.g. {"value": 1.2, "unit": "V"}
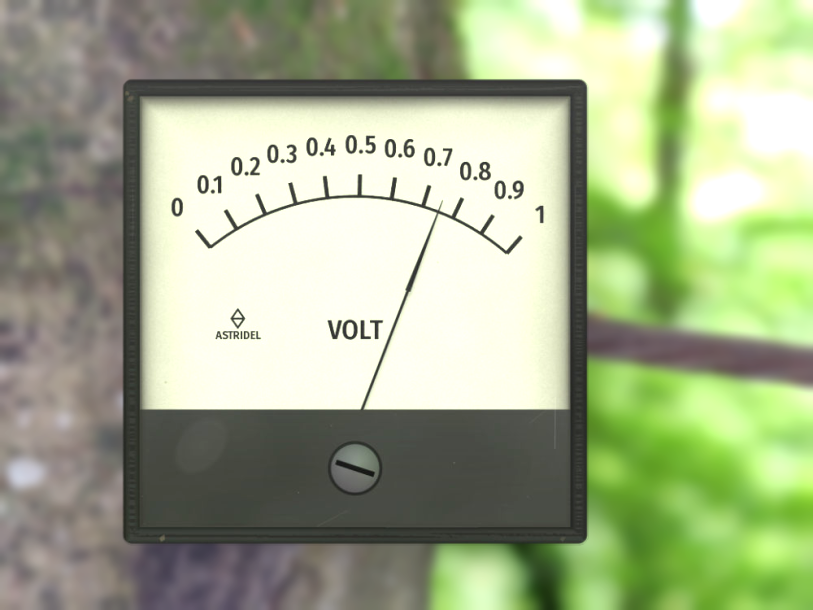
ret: {"value": 0.75, "unit": "V"}
